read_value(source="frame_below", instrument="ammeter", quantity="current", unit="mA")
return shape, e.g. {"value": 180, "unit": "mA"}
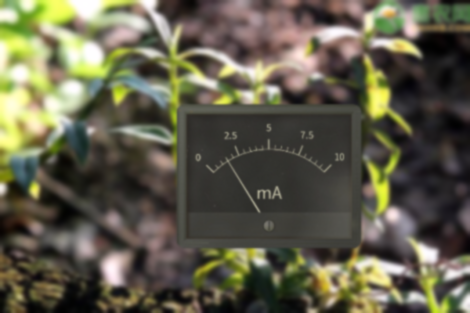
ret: {"value": 1.5, "unit": "mA"}
